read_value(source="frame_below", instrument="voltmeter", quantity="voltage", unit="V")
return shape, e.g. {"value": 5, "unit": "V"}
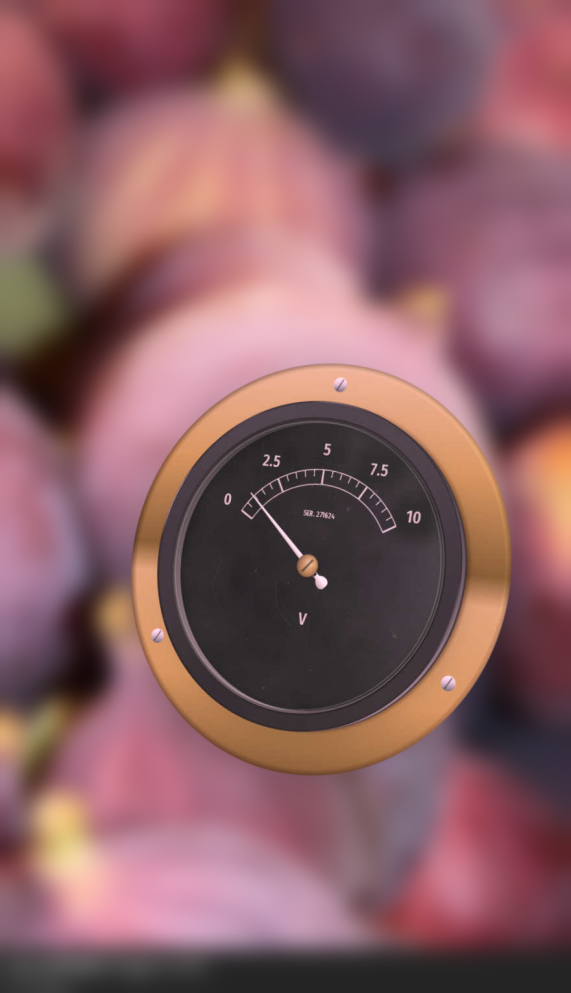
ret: {"value": 1, "unit": "V"}
